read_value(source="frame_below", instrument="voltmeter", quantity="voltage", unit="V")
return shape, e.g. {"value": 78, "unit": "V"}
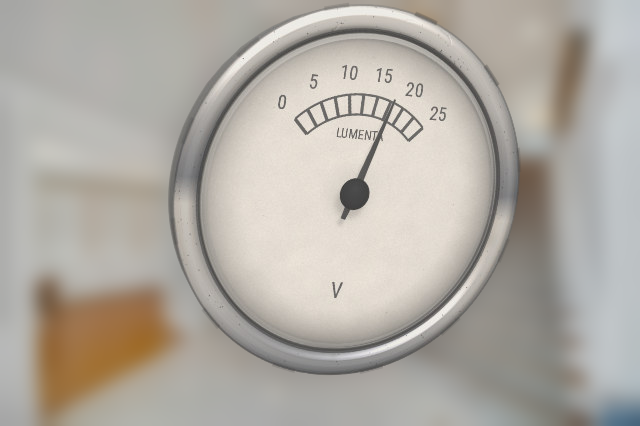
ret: {"value": 17.5, "unit": "V"}
